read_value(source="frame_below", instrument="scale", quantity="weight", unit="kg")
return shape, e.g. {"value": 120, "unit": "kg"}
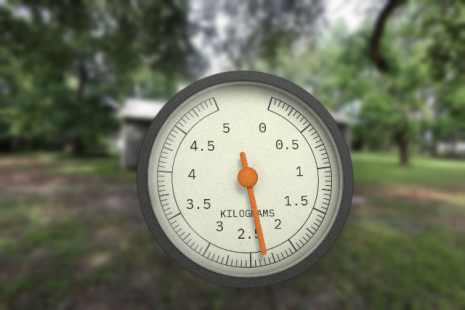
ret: {"value": 2.35, "unit": "kg"}
